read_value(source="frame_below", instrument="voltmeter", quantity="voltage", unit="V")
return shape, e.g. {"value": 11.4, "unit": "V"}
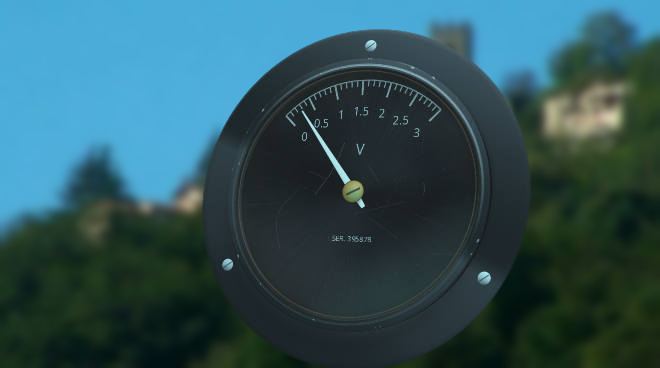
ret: {"value": 0.3, "unit": "V"}
